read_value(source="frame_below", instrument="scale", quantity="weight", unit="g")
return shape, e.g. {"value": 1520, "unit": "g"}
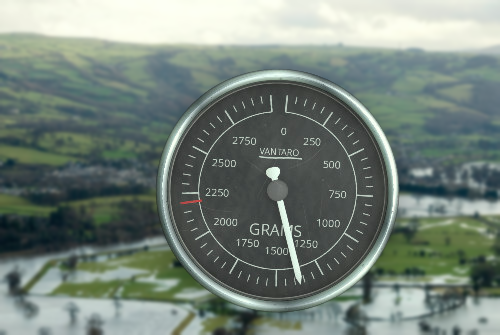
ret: {"value": 1375, "unit": "g"}
